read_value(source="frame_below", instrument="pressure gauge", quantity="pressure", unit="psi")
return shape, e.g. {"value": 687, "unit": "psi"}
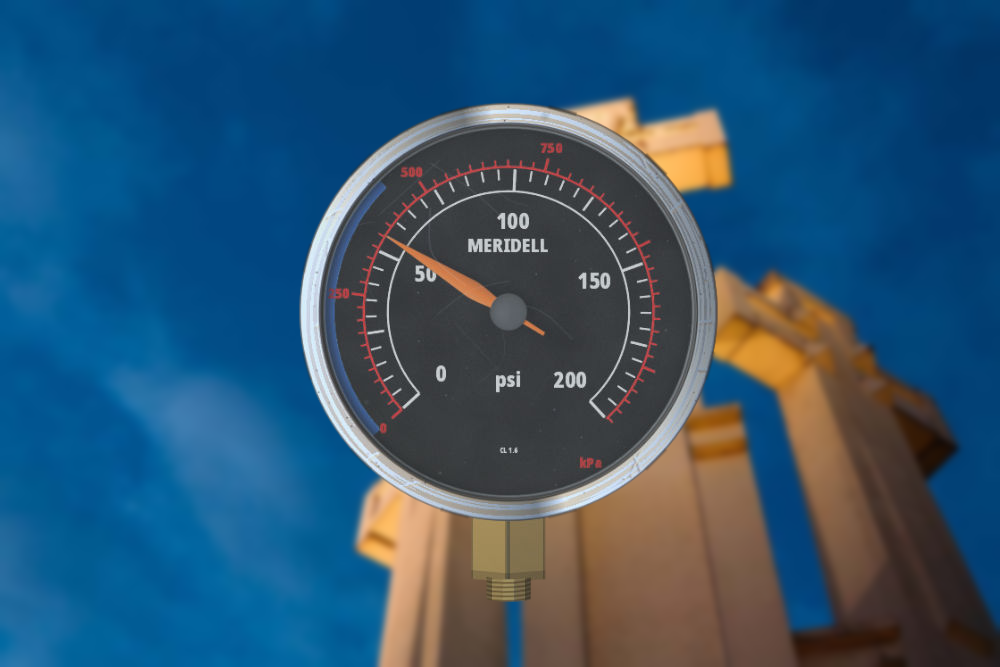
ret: {"value": 55, "unit": "psi"}
